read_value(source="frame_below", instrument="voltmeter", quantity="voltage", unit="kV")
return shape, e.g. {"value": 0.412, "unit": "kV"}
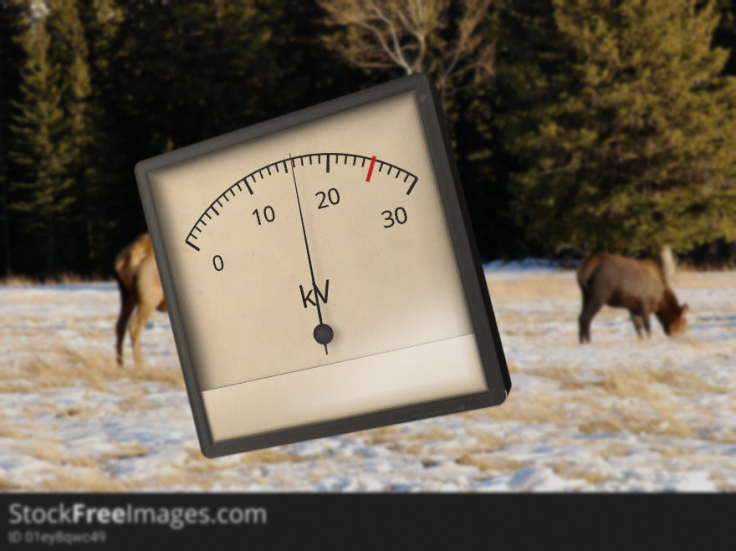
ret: {"value": 16, "unit": "kV"}
